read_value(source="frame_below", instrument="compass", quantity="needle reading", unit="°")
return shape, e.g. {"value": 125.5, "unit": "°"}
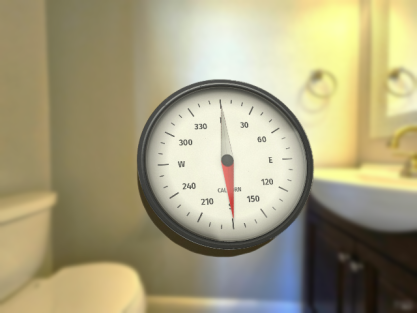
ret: {"value": 180, "unit": "°"}
